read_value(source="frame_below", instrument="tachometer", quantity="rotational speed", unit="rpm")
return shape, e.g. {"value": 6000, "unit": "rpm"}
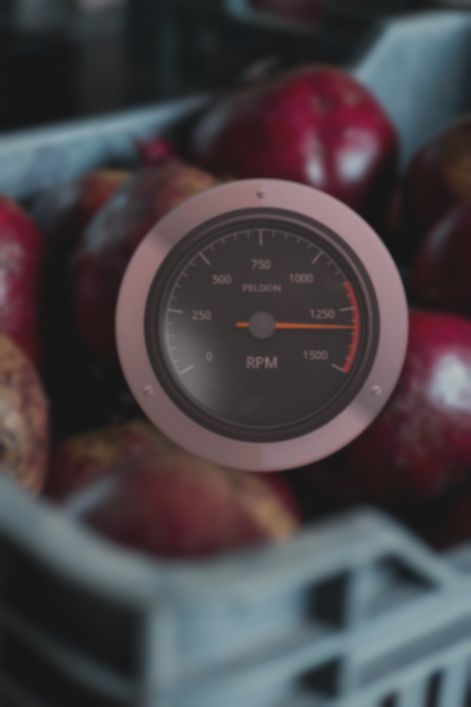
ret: {"value": 1325, "unit": "rpm"}
